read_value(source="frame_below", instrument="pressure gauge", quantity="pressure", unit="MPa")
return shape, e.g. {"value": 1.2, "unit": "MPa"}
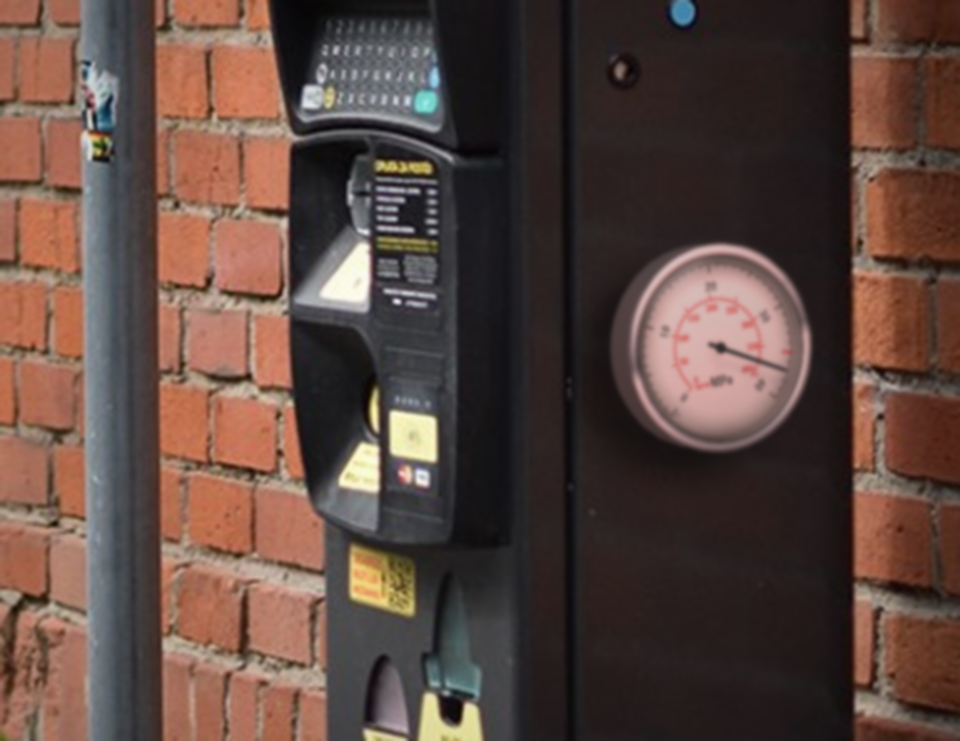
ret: {"value": 37, "unit": "MPa"}
